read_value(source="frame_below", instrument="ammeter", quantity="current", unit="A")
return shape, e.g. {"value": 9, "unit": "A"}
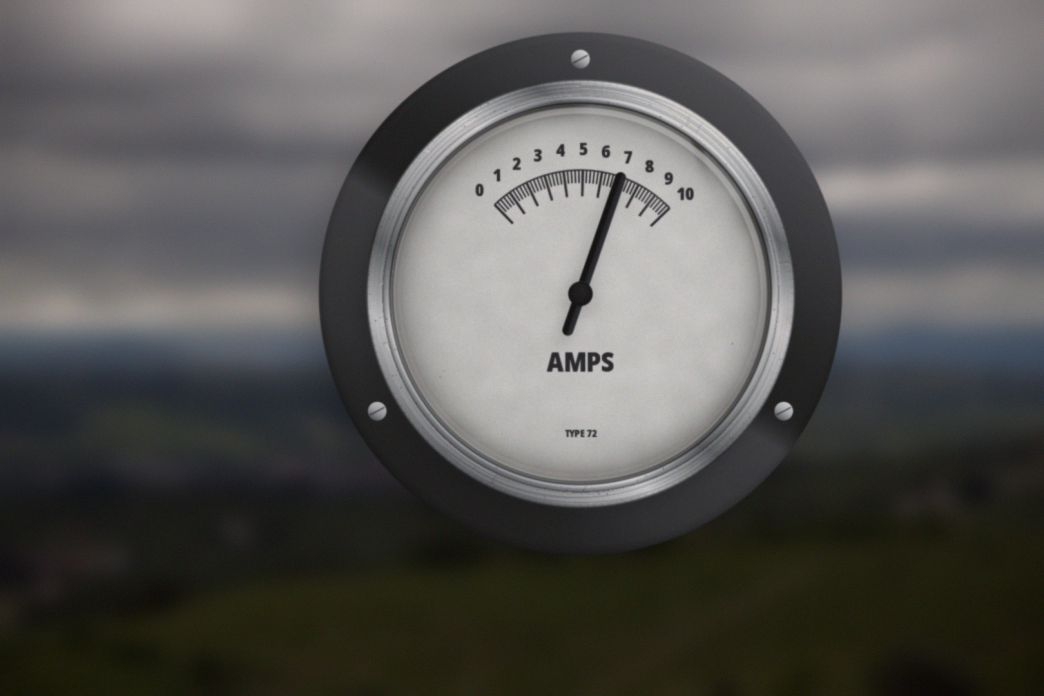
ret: {"value": 7, "unit": "A"}
